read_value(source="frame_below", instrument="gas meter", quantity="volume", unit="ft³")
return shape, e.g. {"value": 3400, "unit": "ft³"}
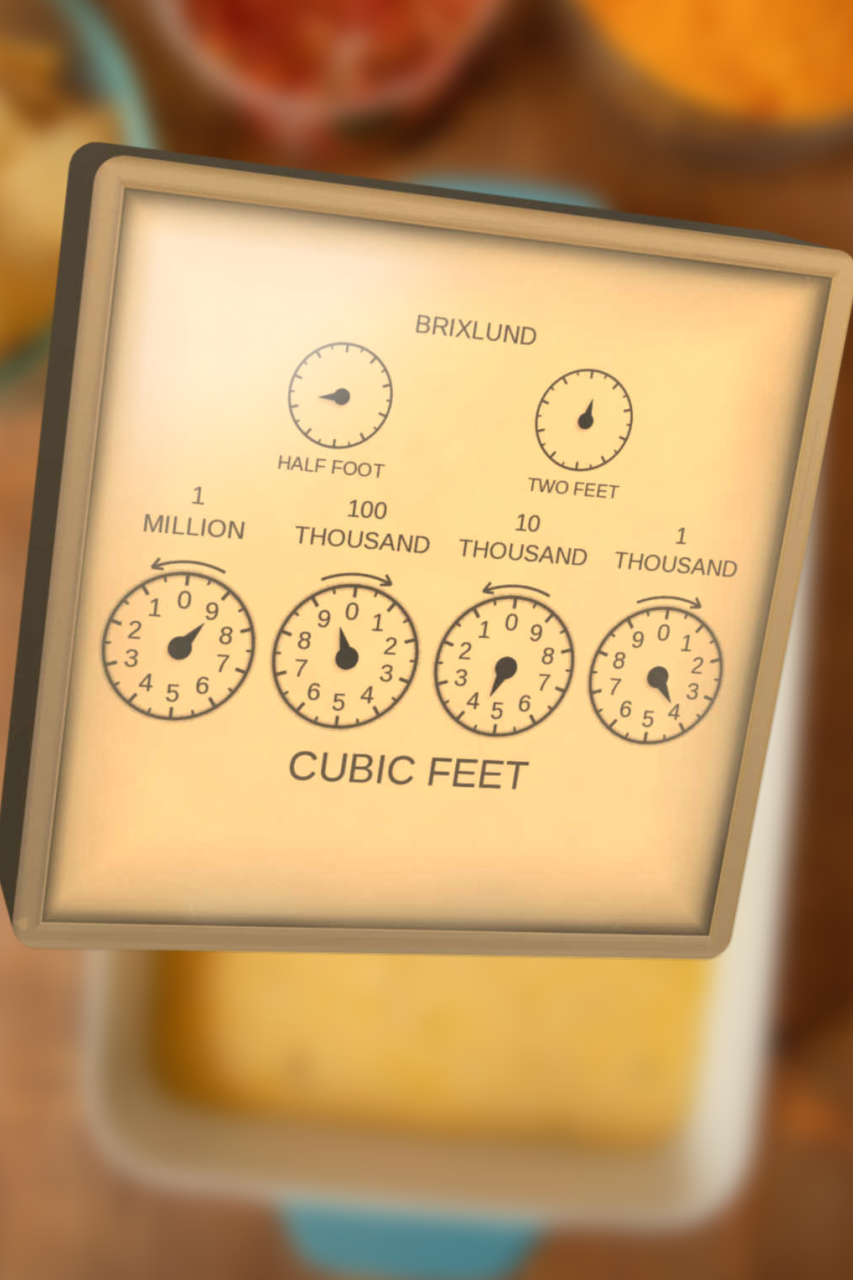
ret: {"value": 894400, "unit": "ft³"}
